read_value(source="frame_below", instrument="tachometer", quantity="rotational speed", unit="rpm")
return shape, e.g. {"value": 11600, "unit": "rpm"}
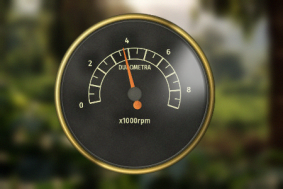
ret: {"value": 3750, "unit": "rpm"}
